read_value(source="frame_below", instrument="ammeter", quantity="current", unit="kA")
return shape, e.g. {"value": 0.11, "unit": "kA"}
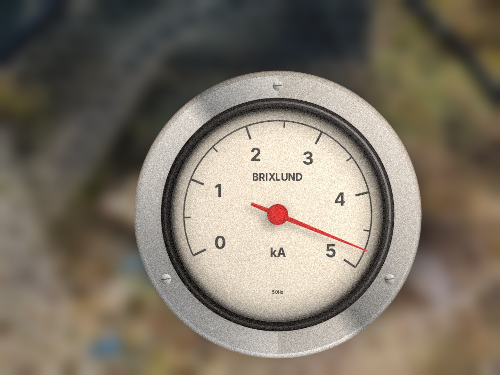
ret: {"value": 4.75, "unit": "kA"}
